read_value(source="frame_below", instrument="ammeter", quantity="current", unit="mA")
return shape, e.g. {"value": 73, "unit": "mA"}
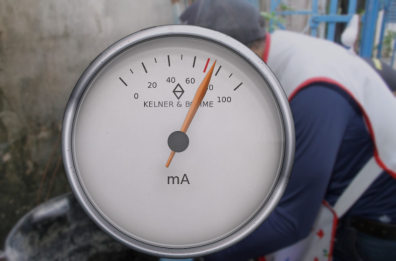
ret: {"value": 75, "unit": "mA"}
